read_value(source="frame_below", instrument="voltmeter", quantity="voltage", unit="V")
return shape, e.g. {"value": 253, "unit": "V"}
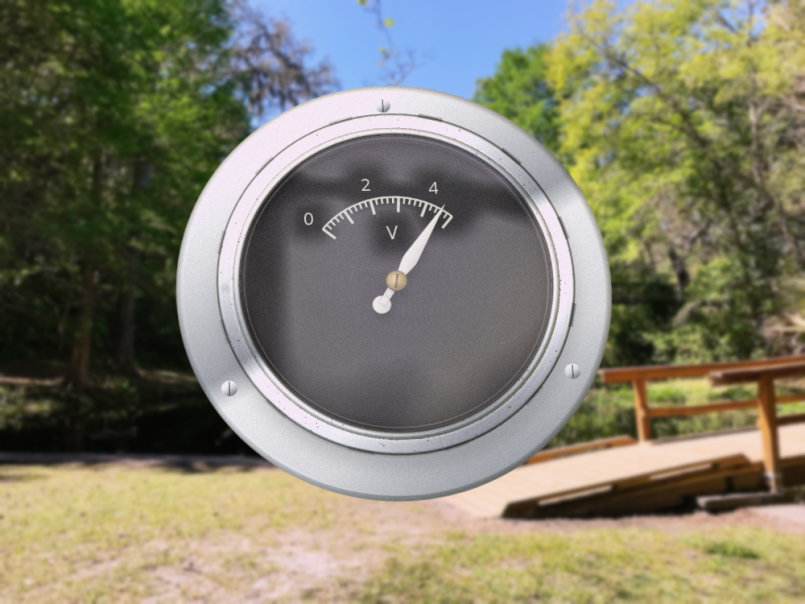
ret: {"value": 4.6, "unit": "V"}
